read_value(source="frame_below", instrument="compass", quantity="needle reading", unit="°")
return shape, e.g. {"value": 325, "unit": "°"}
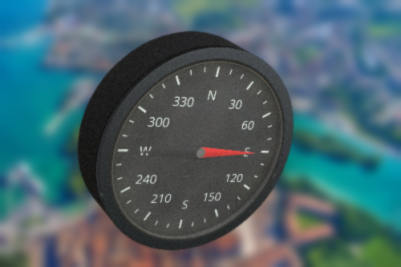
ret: {"value": 90, "unit": "°"}
